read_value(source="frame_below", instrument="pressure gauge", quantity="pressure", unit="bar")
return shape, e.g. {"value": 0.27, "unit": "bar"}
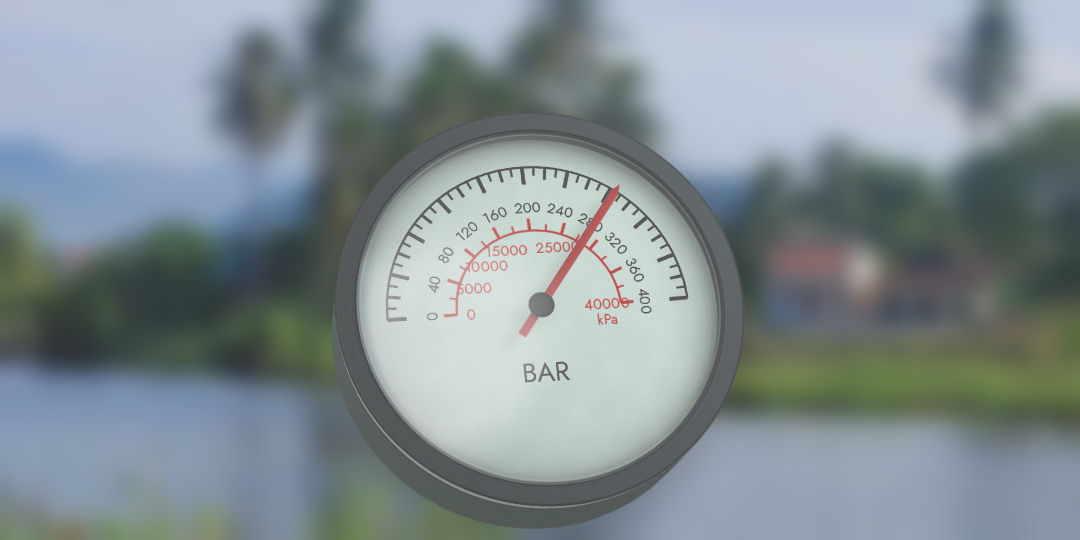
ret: {"value": 285, "unit": "bar"}
